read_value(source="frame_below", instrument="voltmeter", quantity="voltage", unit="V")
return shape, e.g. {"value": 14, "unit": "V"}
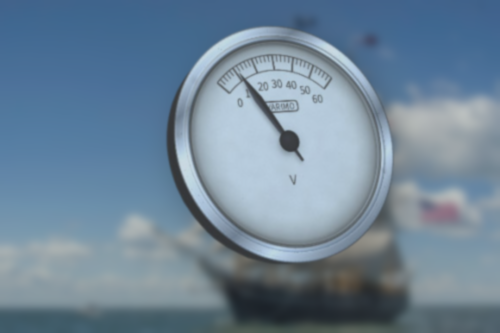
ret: {"value": 10, "unit": "V"}
